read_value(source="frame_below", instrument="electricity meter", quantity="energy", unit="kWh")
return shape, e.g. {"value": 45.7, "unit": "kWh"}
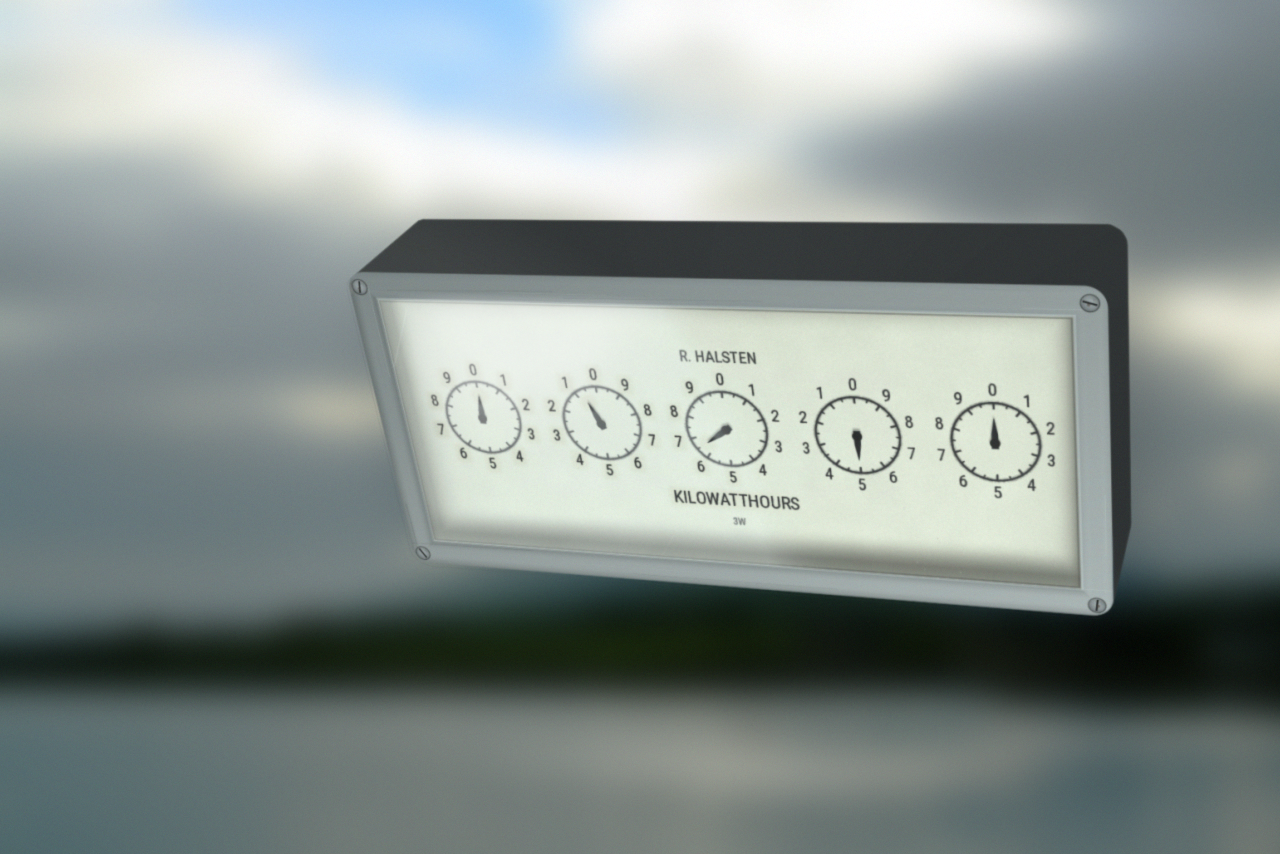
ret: {"value": 650, "unit": "kWh"}
